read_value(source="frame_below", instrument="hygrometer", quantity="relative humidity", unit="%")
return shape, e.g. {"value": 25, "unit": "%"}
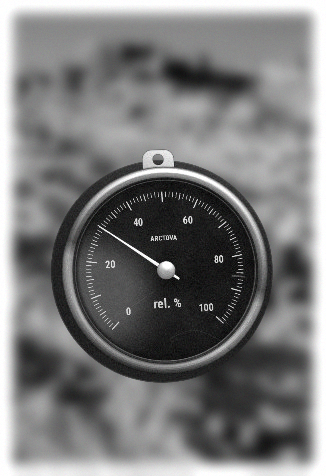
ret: {"value": 30, "unit": "%"}
